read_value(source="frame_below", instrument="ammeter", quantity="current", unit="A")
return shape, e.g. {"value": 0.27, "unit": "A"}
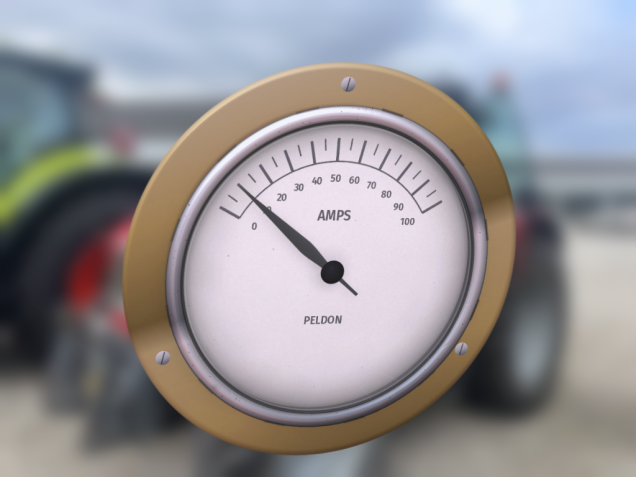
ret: {"value": 10, "unit": "A"}
